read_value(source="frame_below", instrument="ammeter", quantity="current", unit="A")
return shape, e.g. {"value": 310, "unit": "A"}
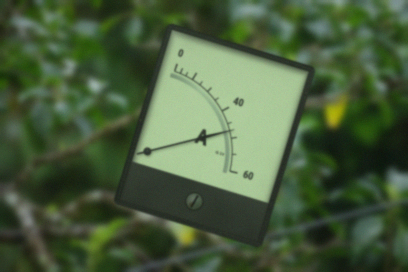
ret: {"value": 47.5, "unit": "A"}
